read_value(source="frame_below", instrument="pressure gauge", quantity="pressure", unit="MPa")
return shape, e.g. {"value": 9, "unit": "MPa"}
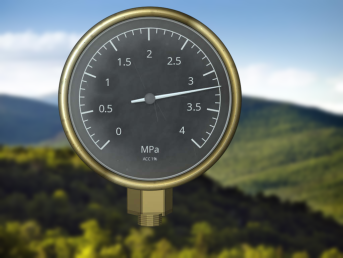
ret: {"value": 3.2, "unit": "MPa"}
